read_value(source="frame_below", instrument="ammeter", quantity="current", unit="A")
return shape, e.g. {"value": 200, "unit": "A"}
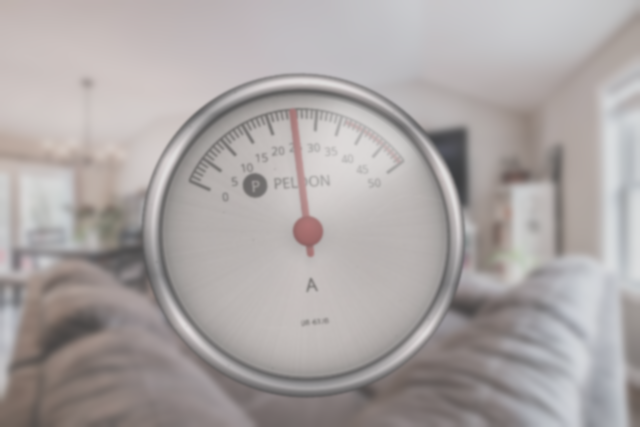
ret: {"value": 25, "unit": "A"}
